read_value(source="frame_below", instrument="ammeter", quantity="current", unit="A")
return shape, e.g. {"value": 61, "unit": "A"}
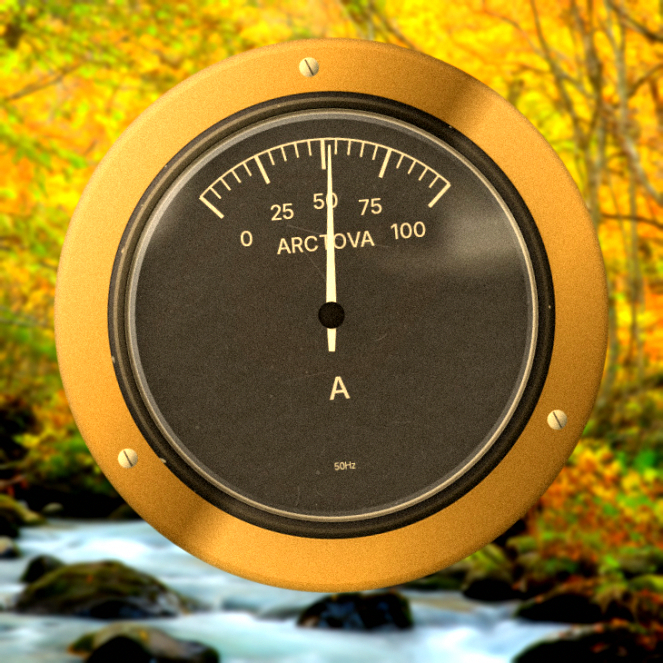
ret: {"value": 52.5, "unit": "A"}
